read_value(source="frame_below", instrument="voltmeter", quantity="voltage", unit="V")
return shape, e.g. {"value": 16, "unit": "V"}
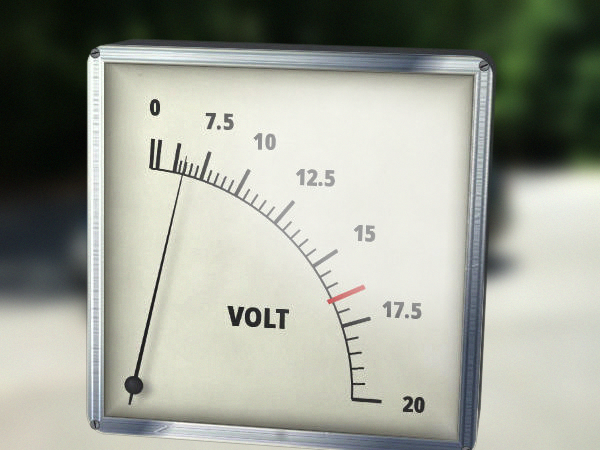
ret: {"value": 6, "unit": "V"}
